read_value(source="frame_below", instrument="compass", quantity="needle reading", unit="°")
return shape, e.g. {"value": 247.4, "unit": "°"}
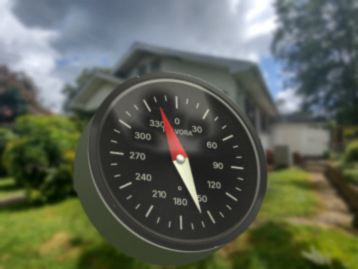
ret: {"value": 340, "unit": "°"}
